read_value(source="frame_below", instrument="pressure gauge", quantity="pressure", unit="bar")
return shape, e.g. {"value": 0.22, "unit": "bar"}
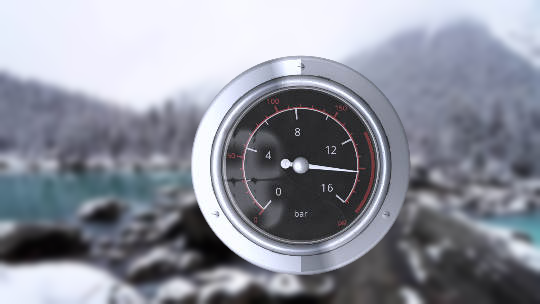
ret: {"value": 14, "unit": "bar"}
